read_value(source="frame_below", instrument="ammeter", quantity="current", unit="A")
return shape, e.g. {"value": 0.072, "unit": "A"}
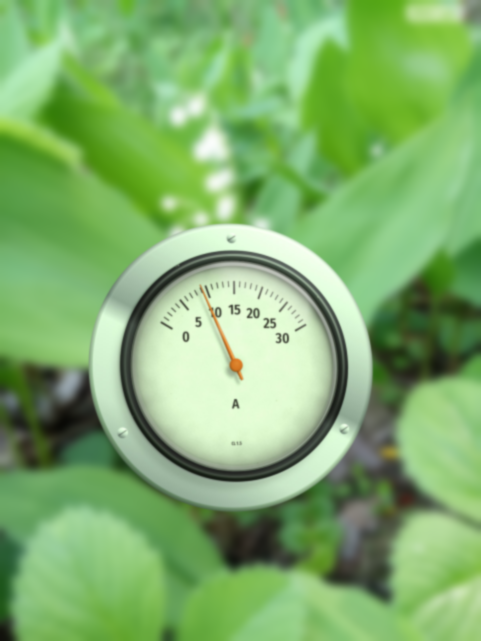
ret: {"value": 9, "unit": "A"}
